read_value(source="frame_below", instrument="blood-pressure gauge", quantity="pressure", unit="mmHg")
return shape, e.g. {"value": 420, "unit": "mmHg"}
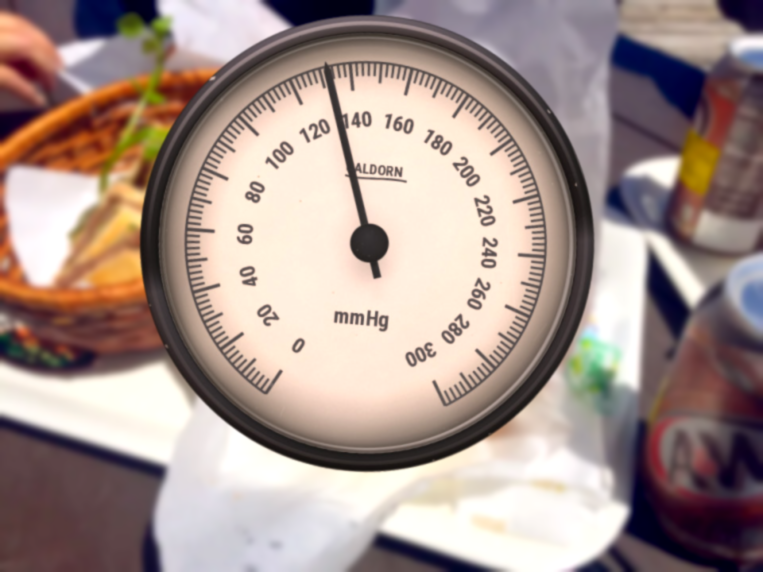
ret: {"value": 132, "unit": "mmHg"}
